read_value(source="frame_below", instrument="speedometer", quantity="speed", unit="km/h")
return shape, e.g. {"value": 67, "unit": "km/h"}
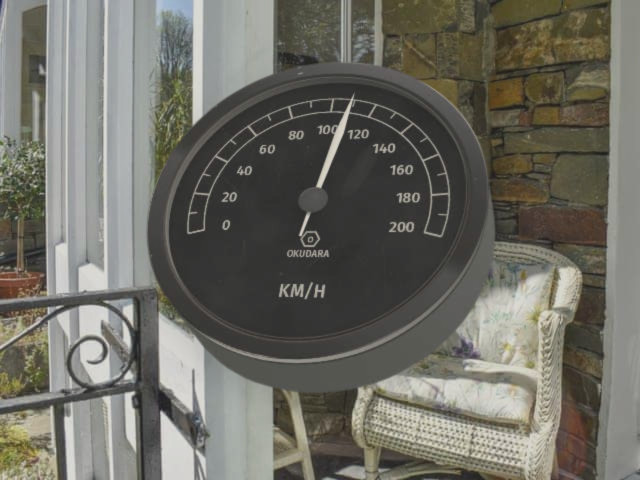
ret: {"value": 110, "unit": "km/h"}
